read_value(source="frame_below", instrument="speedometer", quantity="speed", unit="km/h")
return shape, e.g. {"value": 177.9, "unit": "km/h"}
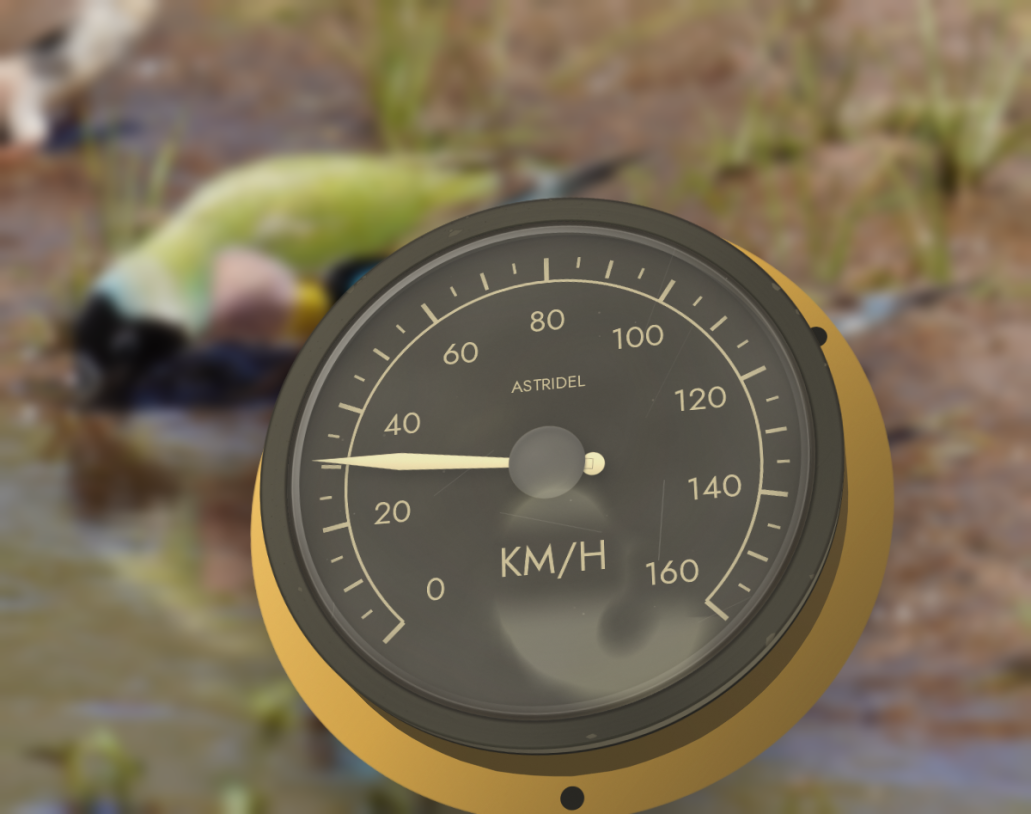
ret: {"value": 30, "unit": "km/h"}
